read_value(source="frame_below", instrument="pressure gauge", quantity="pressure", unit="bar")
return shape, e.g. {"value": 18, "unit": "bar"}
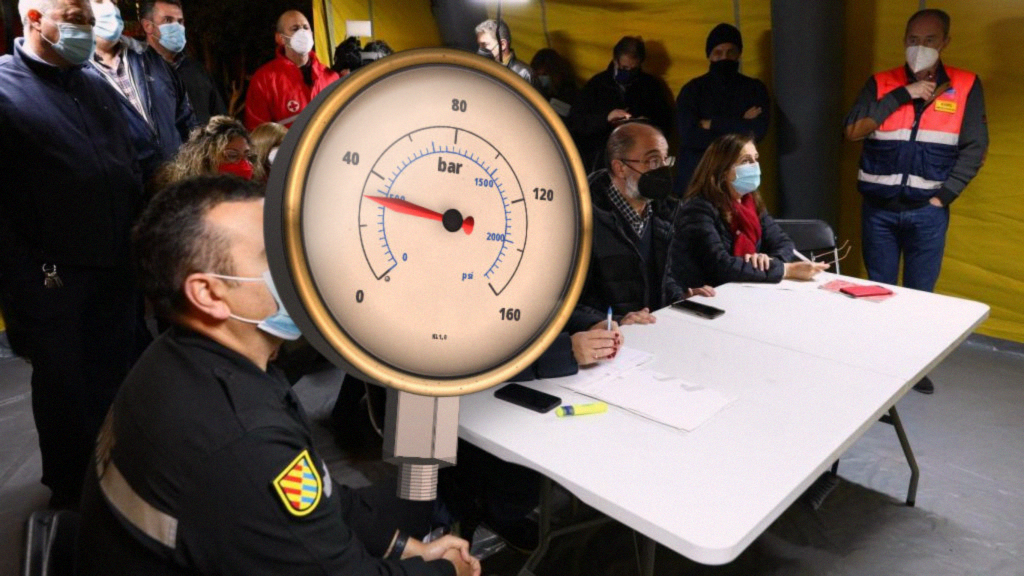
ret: {"value": 30, "unit": "bar"}
